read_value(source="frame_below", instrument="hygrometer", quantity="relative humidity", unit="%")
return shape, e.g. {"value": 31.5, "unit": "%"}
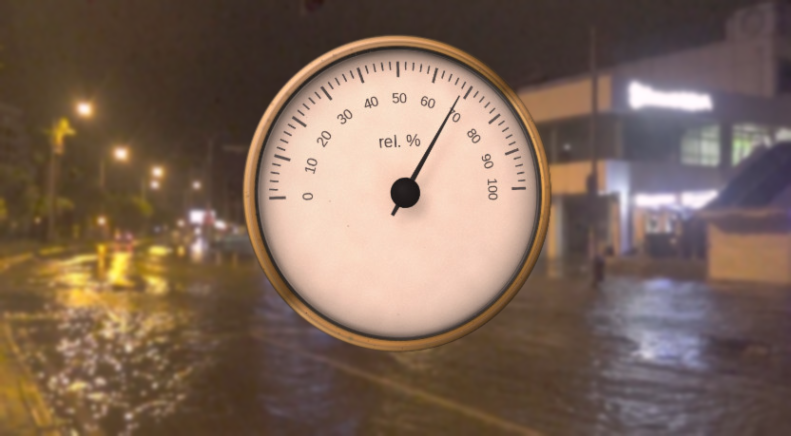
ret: {"value": 68, "unit": "%"}
